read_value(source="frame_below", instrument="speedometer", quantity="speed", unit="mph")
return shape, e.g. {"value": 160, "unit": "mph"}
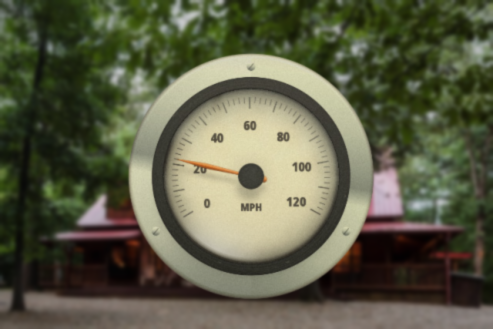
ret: {"value": 22, "unit": "mph"}
